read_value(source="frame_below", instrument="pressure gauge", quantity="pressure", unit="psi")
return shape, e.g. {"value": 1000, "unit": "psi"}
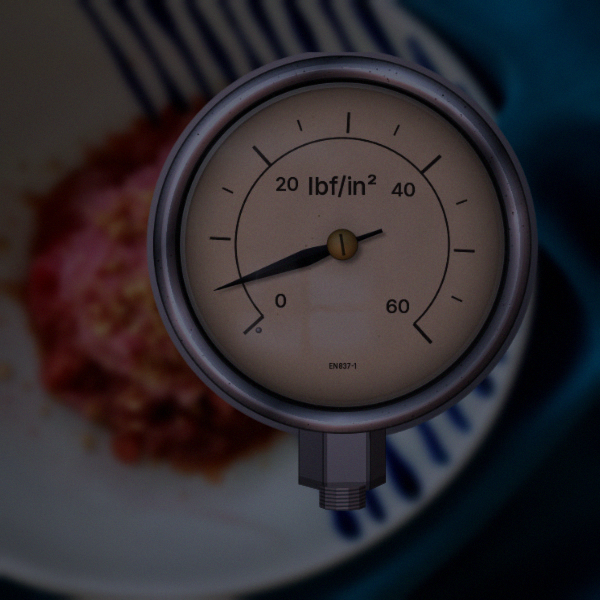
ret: {"value": 5, "unit": "psi"}
